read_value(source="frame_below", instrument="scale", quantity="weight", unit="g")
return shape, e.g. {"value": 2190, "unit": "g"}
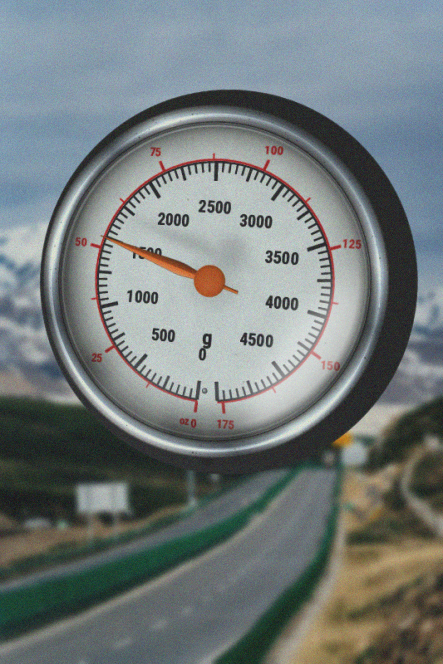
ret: {"value": 1500, "unit": "g"}
